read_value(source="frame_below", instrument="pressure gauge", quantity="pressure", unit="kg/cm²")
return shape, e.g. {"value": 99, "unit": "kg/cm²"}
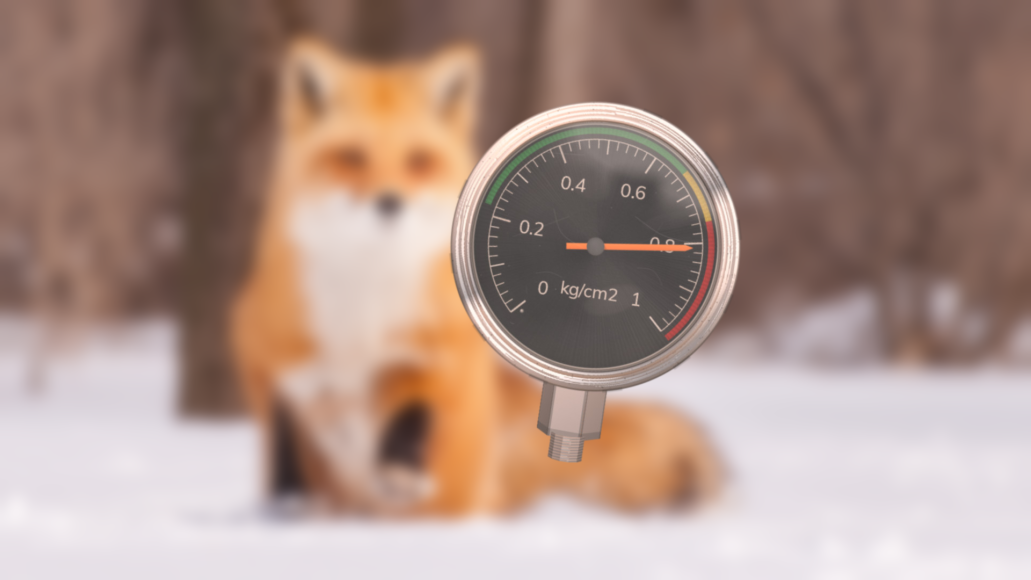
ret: {"value": 0.81, "unit": "kg/cm²"}
